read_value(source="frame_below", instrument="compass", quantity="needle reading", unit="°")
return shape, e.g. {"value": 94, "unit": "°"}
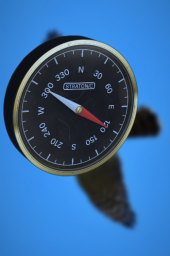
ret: {"value": 120, "unit": "°"}
